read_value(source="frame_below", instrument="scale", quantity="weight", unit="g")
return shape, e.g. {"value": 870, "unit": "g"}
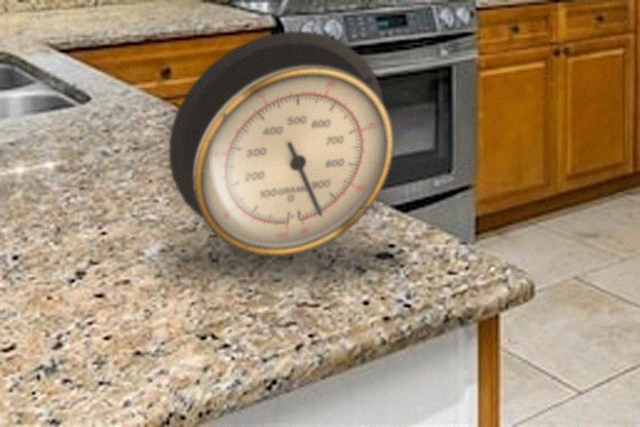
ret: {"value": 950, "unit": "g"}
